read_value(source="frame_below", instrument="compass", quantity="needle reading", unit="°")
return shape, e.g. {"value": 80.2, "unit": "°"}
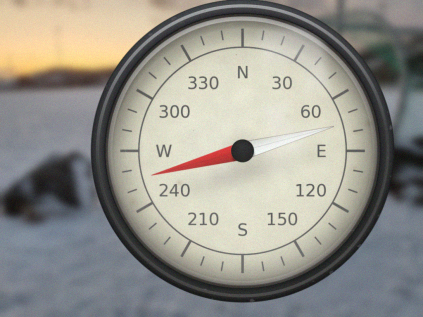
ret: {"value": 255, "unit": "°"}
